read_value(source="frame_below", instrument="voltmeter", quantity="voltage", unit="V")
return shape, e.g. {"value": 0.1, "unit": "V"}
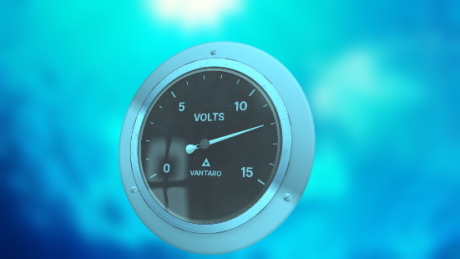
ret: {"value": 12, "unit": "V"}
